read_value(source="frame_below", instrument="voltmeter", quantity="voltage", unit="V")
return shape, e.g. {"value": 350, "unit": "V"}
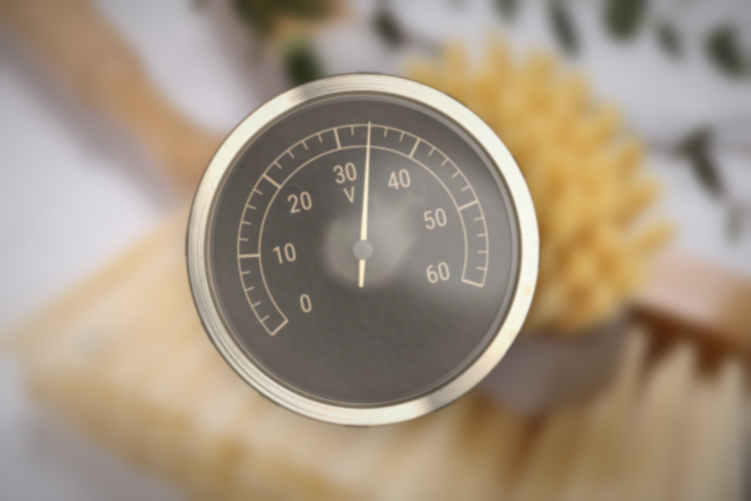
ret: {"value": 34, "unit": "V"}
